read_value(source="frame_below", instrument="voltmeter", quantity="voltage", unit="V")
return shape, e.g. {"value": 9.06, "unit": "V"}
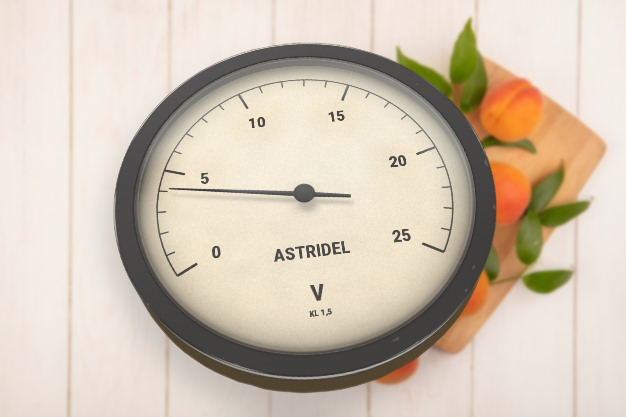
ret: {"value": 4, "unit": "V"}
